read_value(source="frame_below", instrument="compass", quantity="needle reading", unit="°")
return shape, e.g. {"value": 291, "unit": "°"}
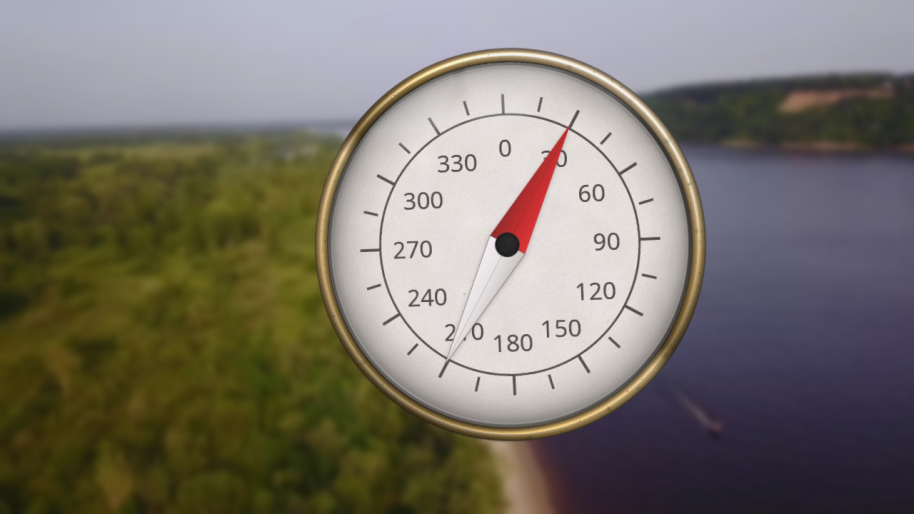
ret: {"value": 30, "unit": "°"}
